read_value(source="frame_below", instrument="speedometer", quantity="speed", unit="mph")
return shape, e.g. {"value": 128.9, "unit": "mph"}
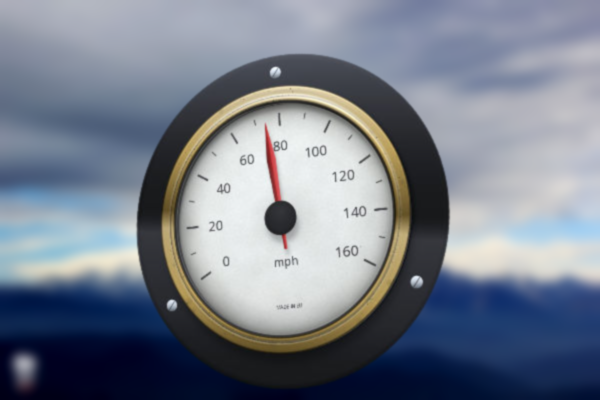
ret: {"value": 75, "unit": "mph"}
